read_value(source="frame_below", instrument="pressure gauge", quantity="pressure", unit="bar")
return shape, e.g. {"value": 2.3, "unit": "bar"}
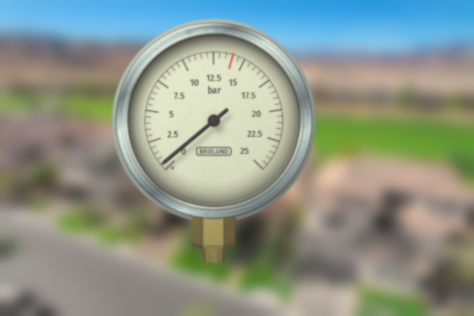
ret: {"value": 0.5, "unit": "bar"}
